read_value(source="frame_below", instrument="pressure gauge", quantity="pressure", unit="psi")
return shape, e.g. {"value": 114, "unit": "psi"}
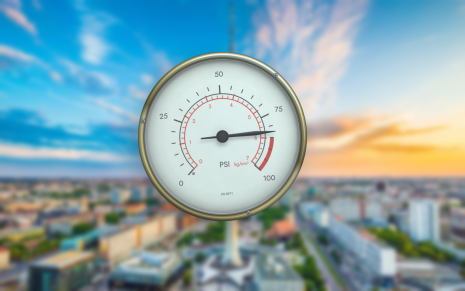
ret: {"value": 82.5, "unit": "psi"}
